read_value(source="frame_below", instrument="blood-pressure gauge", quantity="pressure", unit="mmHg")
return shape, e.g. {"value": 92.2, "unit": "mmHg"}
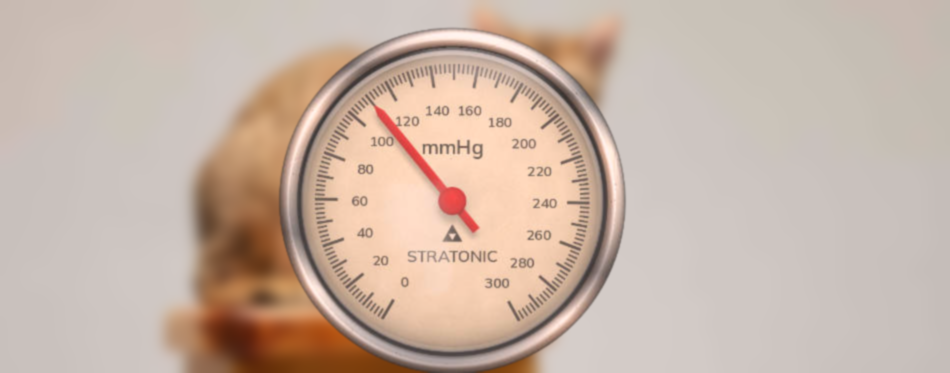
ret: {"value": 110, "unit": "mmHg"}
